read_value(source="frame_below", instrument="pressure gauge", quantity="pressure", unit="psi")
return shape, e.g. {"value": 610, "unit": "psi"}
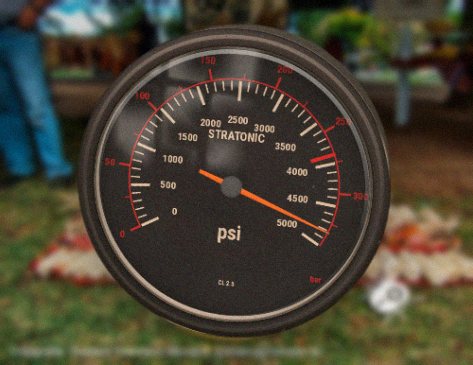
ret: {"value": 4800, "unit": "psi"}
